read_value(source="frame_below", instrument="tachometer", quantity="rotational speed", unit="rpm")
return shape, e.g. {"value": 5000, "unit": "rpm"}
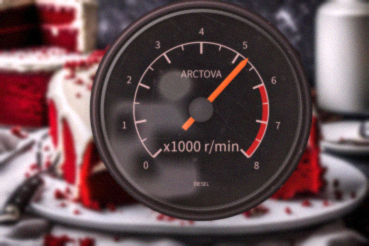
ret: {"value": 5250, "unit": "rpm"}
